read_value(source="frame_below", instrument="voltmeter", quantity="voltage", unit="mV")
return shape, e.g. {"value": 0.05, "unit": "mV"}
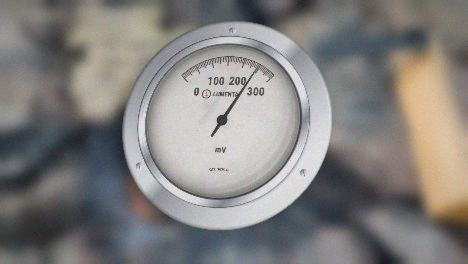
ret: {"value": 250, "unit": "mV"}
